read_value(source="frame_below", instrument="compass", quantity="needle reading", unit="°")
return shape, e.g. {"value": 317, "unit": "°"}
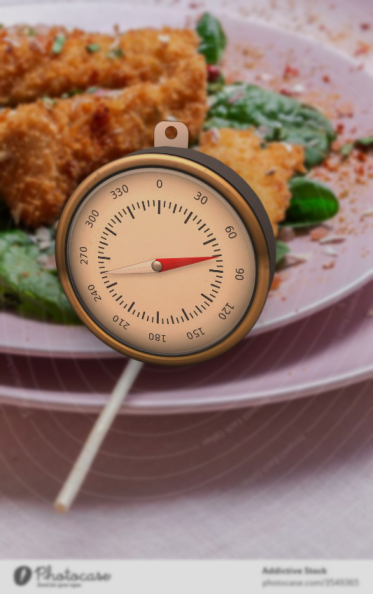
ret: {"value": 75, "unit": "°"}
